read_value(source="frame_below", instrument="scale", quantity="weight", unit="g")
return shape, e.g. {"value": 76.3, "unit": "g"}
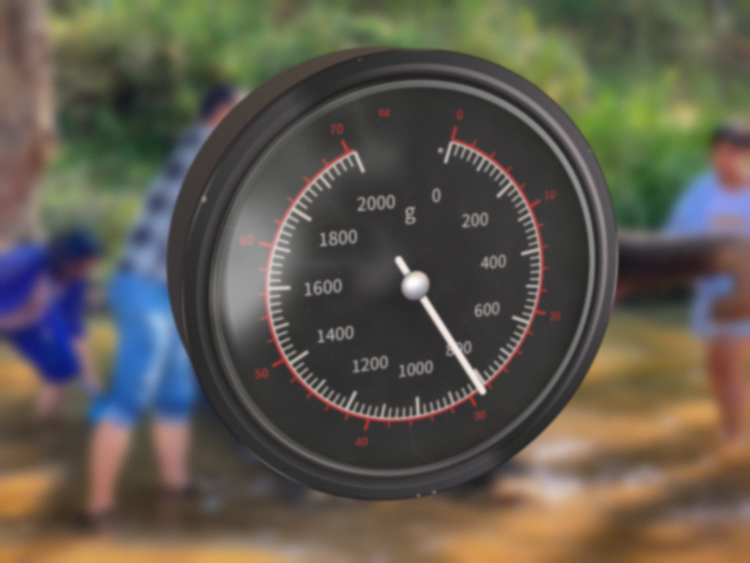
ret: {"value": 820, "unit": "g"}
